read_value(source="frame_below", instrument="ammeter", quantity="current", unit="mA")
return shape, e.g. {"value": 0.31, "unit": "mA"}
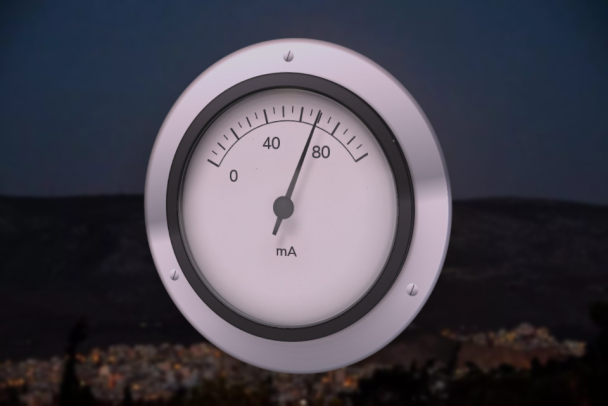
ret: {"value": 70, "unit": "mA"}
